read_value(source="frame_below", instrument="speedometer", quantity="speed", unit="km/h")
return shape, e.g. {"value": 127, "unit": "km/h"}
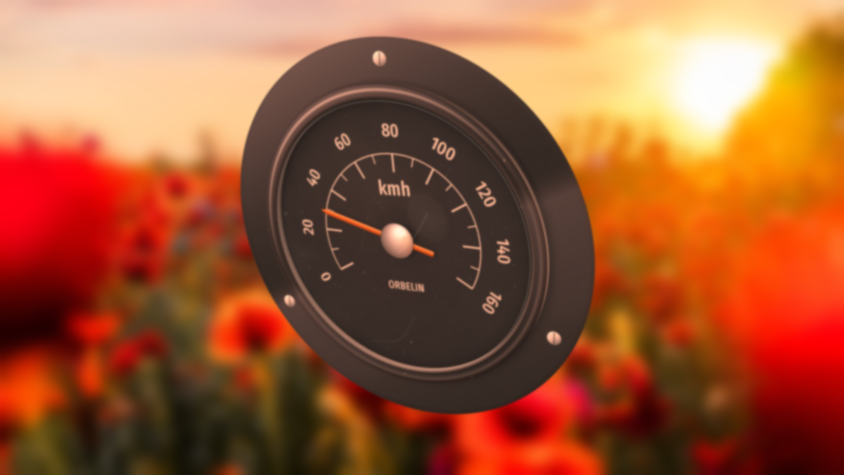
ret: {"value": 30, "unit": "km/h"}
